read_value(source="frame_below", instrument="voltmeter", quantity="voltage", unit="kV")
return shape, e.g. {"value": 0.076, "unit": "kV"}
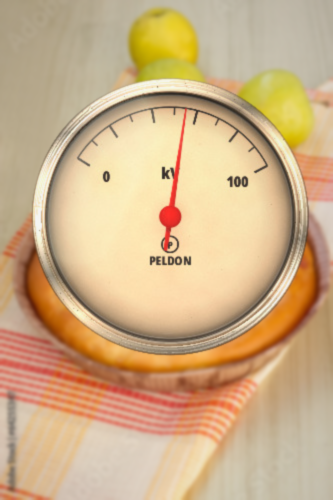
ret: {"value": 55, "unit": "kV"}
